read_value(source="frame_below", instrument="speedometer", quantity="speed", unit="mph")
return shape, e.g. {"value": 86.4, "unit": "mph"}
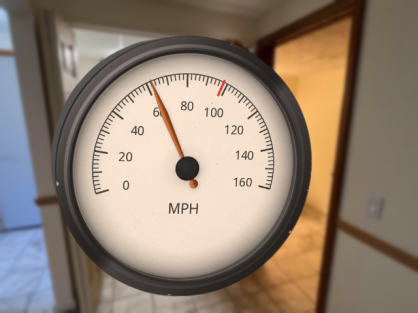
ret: {"value": 62, "unit": "mph"}
